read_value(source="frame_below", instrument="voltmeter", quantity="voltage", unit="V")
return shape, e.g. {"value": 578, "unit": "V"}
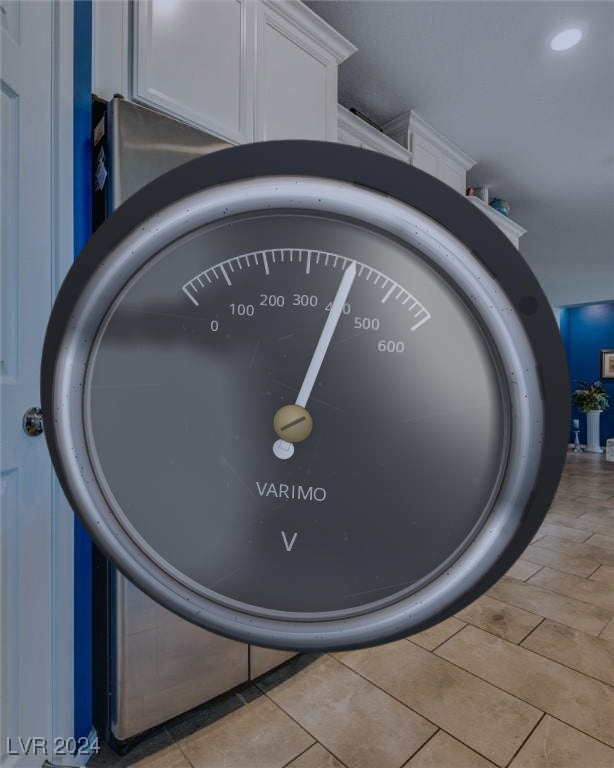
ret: {"value": 400, "unit": "V"}
